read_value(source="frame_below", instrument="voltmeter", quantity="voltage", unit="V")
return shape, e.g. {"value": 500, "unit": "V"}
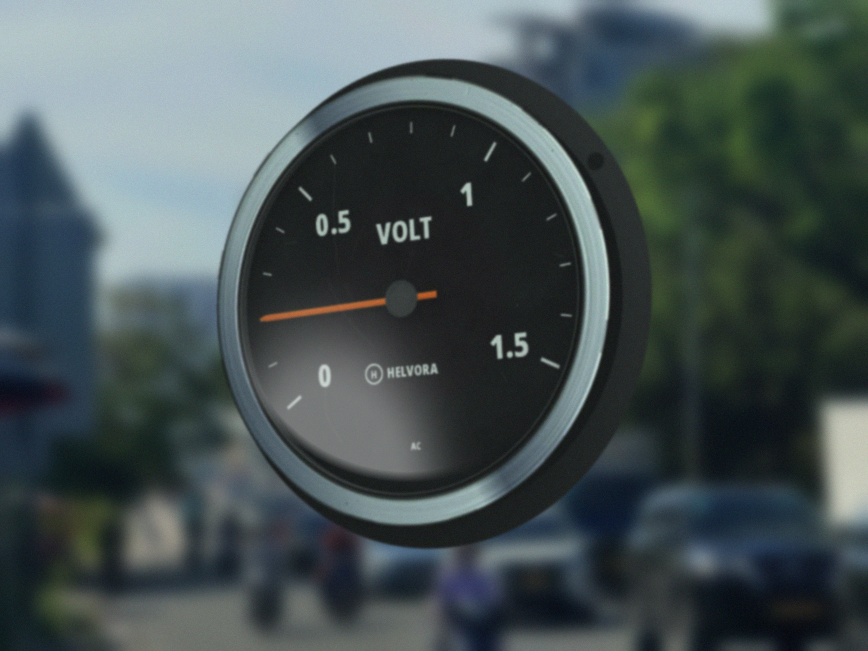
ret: {"value": 0.2, "unit": "V"}
